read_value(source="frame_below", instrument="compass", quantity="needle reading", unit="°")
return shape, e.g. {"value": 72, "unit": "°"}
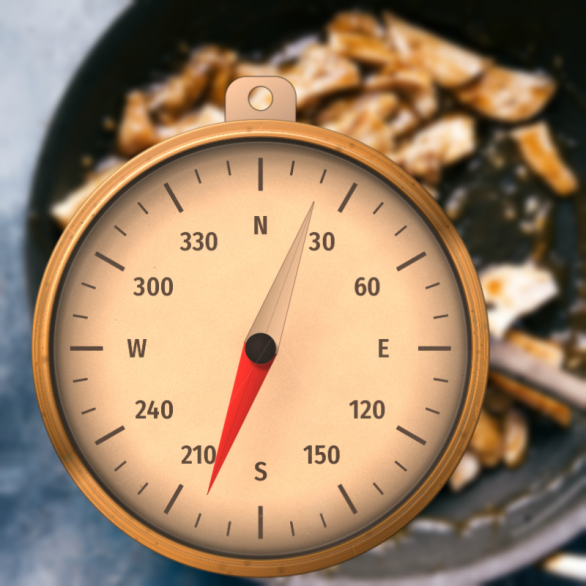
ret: {"value": 200, "unit": "°"}
